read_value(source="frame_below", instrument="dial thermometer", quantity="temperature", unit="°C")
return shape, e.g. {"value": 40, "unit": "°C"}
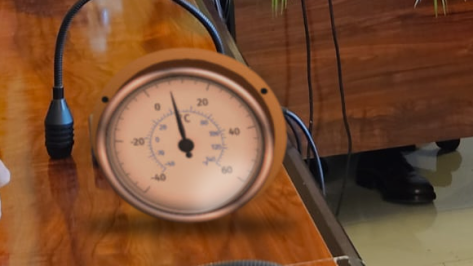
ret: {"value": 8, "unit": "°C"}
